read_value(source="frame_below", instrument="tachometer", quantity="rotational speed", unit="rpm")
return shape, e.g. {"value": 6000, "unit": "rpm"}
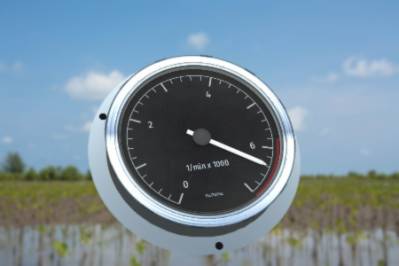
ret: {"value": 6400, "unit": "rpm"}
